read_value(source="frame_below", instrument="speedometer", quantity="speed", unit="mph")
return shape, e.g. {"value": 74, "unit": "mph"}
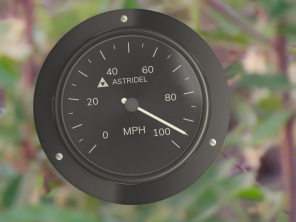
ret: {"value": 95, "unit": "mph"}
